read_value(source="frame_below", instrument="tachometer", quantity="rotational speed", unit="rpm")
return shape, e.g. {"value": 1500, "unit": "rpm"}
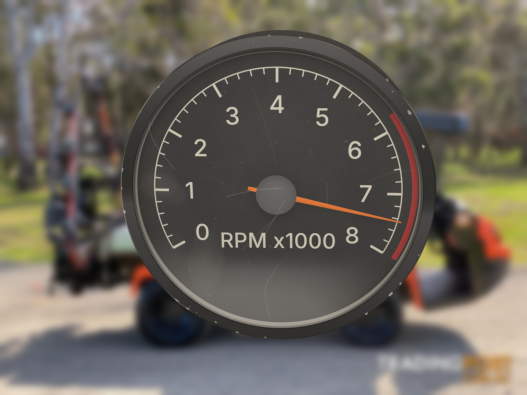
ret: {"value": 7400, "unit": "rpm"}
